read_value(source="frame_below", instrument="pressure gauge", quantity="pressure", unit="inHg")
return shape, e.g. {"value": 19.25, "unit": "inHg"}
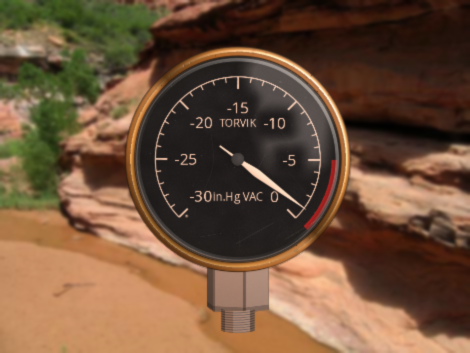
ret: {"value": -1, "unit": "inHg"}
